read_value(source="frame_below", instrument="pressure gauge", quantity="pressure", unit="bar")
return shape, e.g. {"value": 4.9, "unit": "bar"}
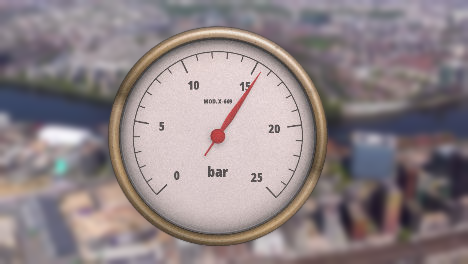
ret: {"value": 15.5, "unit": "bar"}
